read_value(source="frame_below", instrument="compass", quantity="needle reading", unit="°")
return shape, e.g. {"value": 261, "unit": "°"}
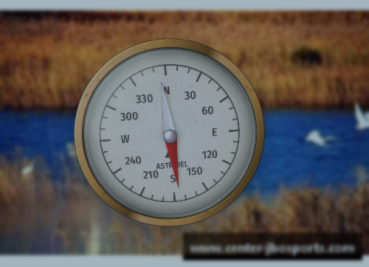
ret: {"value": 175, "unit": "°"}
